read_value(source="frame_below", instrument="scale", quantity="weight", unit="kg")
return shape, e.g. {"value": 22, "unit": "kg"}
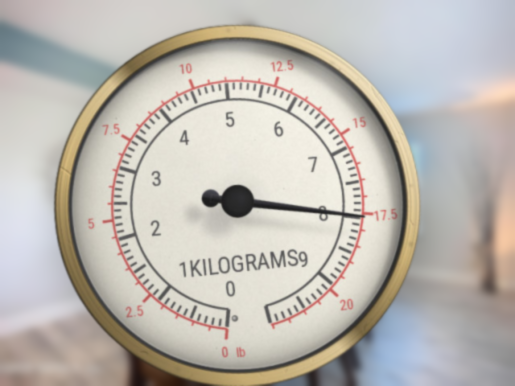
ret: {"value": 8, "unit": "kg"}
